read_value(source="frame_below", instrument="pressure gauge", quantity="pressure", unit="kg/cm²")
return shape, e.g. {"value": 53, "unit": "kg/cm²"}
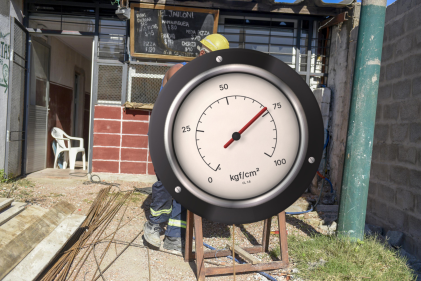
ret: {"value": 72.5, "unit": "kg/cm²"}
